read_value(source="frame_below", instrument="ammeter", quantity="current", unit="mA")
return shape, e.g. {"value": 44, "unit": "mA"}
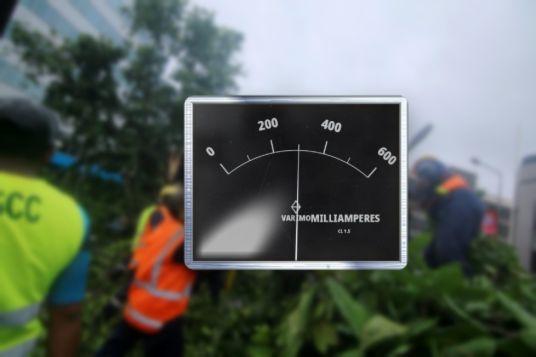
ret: {"value": 300, "unit": "mA"}
